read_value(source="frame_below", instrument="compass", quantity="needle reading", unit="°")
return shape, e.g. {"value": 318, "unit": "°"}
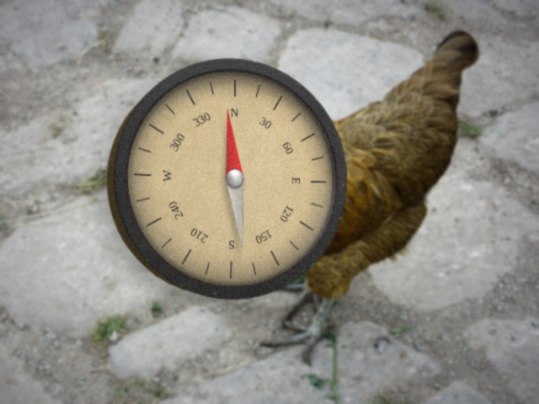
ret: {"value": 352.5, "unit": "°"}
